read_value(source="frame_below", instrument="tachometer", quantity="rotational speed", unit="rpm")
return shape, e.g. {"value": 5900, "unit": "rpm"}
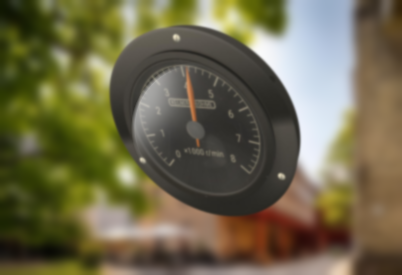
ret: {"value": 4200, "unit": "rpm"}
